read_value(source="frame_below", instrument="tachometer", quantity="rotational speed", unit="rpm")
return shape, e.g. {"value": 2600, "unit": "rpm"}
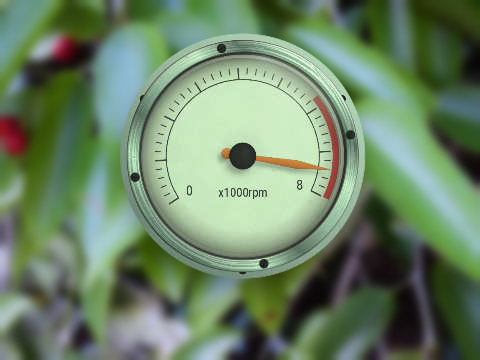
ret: {"value": 7400, "unit": "rpm"}
